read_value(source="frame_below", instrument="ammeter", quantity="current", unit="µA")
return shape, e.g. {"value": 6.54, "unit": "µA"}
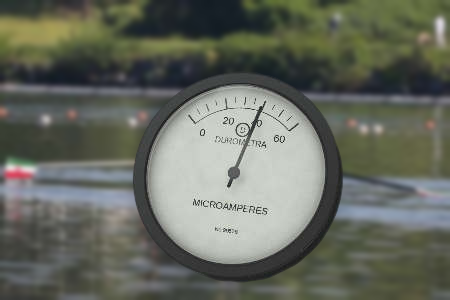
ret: {"value": 40, "unit": "µA"}
